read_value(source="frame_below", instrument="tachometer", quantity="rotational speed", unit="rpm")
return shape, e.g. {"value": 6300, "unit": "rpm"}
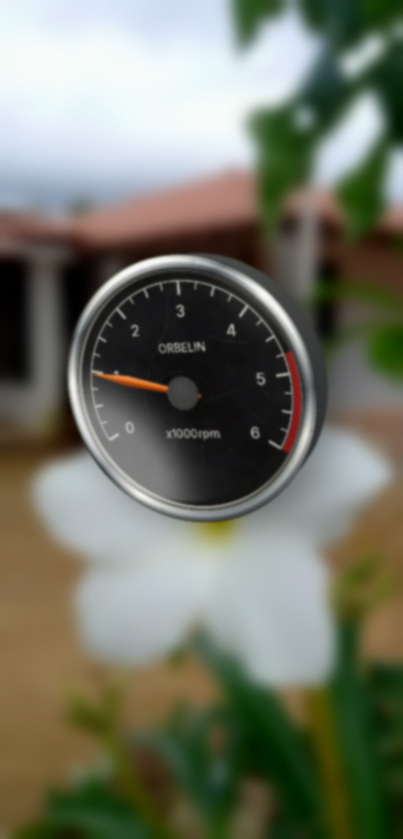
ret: {"value": 1000, "unit": "rpm"}
